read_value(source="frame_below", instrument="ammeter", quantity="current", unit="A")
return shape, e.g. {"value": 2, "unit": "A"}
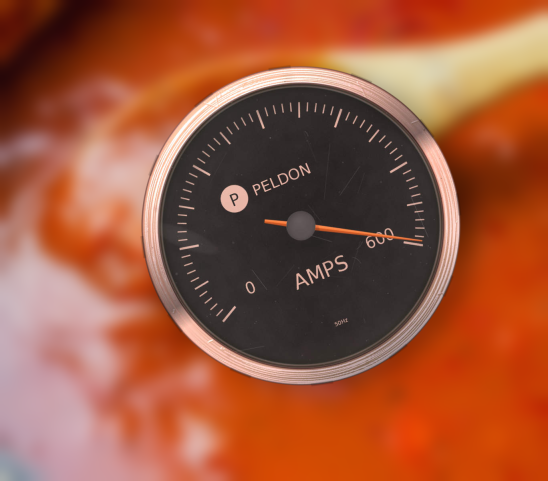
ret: {"value": 595, "unit": "A"}
